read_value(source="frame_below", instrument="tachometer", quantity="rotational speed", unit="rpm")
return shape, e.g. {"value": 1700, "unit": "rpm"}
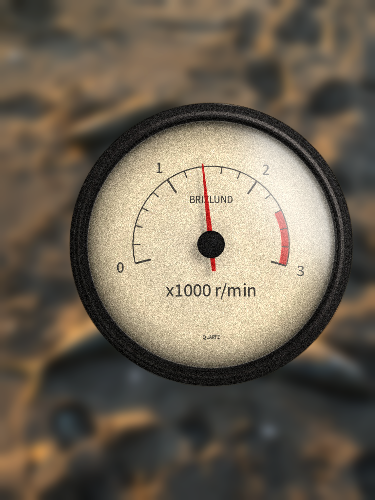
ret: {"value": 1400, "unit": "rpm"}
